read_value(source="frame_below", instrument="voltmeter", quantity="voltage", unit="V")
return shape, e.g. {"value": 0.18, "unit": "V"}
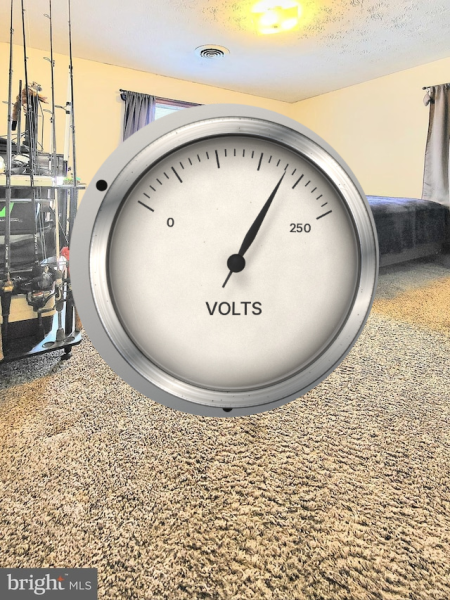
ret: {"value": 180, "unit": "V"}
